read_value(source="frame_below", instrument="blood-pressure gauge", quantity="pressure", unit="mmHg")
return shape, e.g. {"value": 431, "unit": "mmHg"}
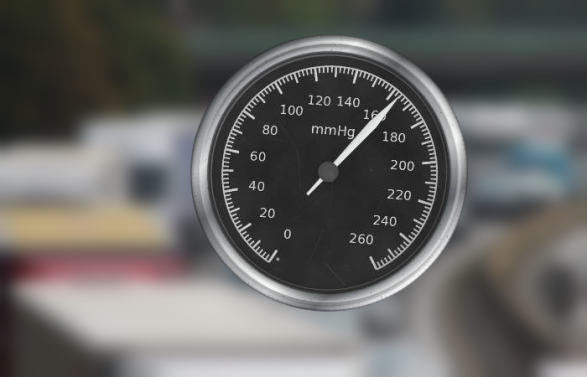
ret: {"value": 164, "unit": "mmHg"}
